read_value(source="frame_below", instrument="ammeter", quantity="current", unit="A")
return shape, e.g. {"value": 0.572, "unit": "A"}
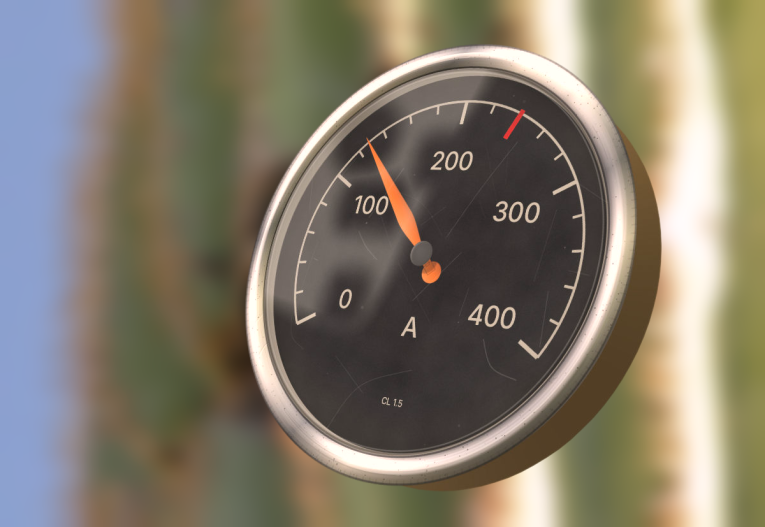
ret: {"value": 130, "unit": "A"}
